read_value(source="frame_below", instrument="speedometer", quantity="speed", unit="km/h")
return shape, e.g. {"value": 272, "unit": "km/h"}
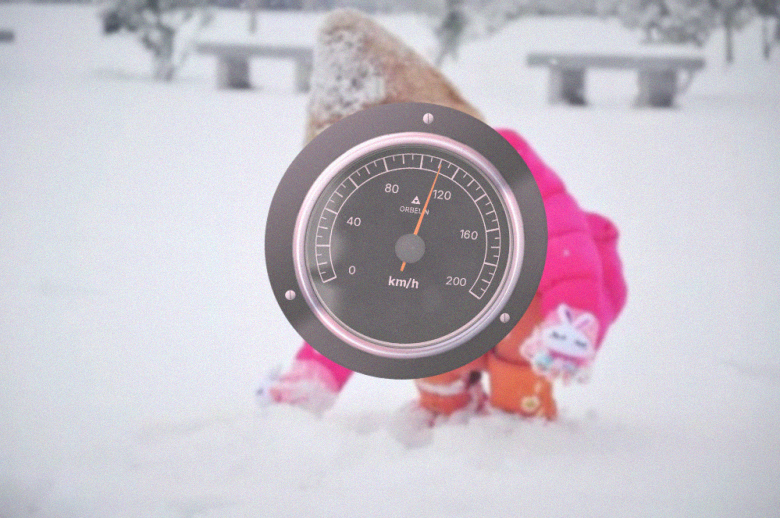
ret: {"value": 110, "unit": "km/h"}
